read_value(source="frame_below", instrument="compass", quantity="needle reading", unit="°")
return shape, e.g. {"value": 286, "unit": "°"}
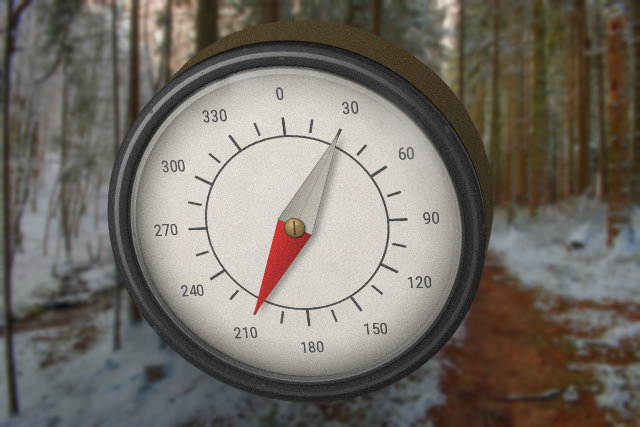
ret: {"value": 210, "unit": "°"}
